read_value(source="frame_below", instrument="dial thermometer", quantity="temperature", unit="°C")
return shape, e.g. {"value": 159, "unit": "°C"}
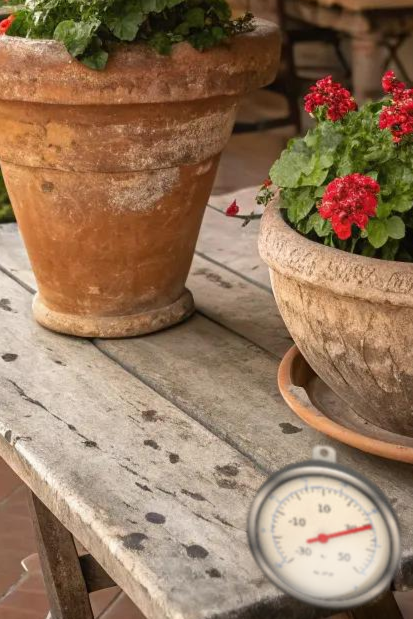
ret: {"value": 30, "unit": "°C"}
